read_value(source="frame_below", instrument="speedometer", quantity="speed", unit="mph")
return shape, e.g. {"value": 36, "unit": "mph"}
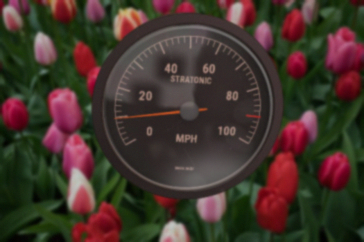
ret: {"value": 10, "unit": "mph"}
